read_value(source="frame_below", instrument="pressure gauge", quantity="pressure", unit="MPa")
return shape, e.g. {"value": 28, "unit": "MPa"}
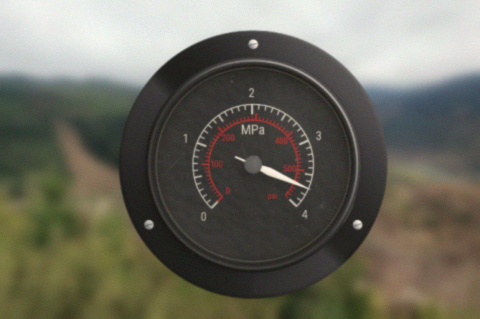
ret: {"value": 3.7, "unit": "MPa"}
